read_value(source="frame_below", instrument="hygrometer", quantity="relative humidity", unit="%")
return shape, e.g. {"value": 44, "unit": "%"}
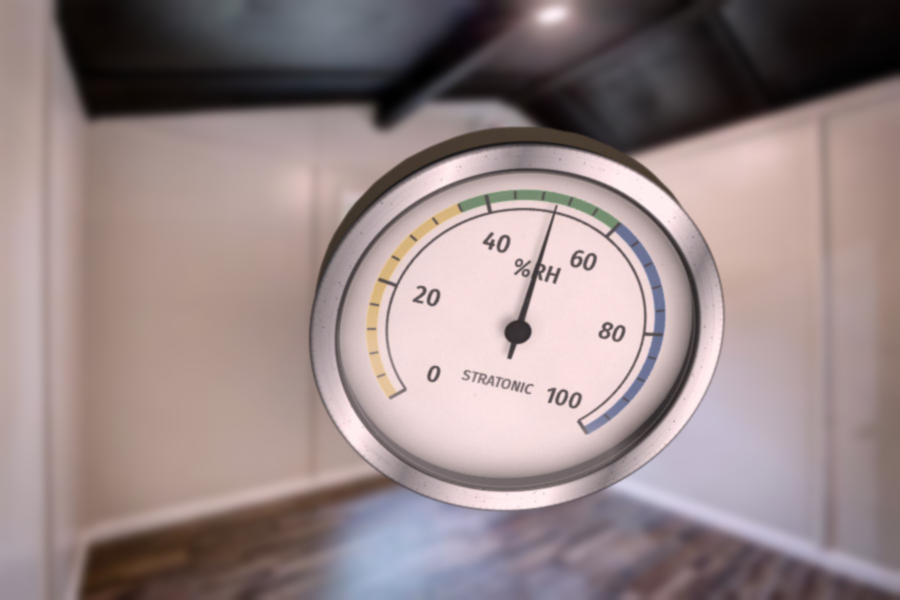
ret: {"value": 50, "unit": "%"}
